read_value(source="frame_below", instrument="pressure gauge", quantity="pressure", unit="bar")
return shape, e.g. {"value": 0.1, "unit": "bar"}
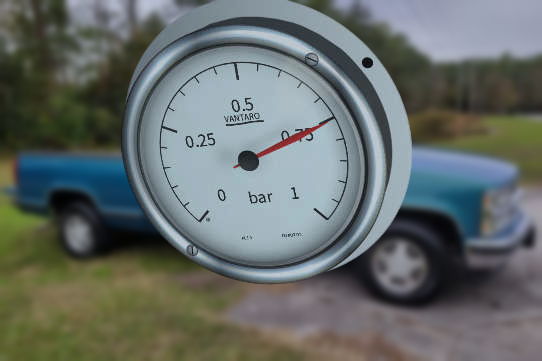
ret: {"value": 0.75, "unit": "bar"}
